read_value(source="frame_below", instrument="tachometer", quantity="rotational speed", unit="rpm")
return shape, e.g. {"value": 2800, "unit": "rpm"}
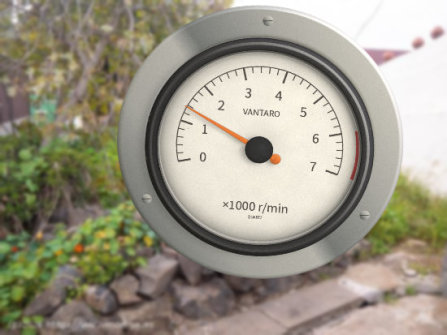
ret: {"value": 1400, "unit": "rpm"}
